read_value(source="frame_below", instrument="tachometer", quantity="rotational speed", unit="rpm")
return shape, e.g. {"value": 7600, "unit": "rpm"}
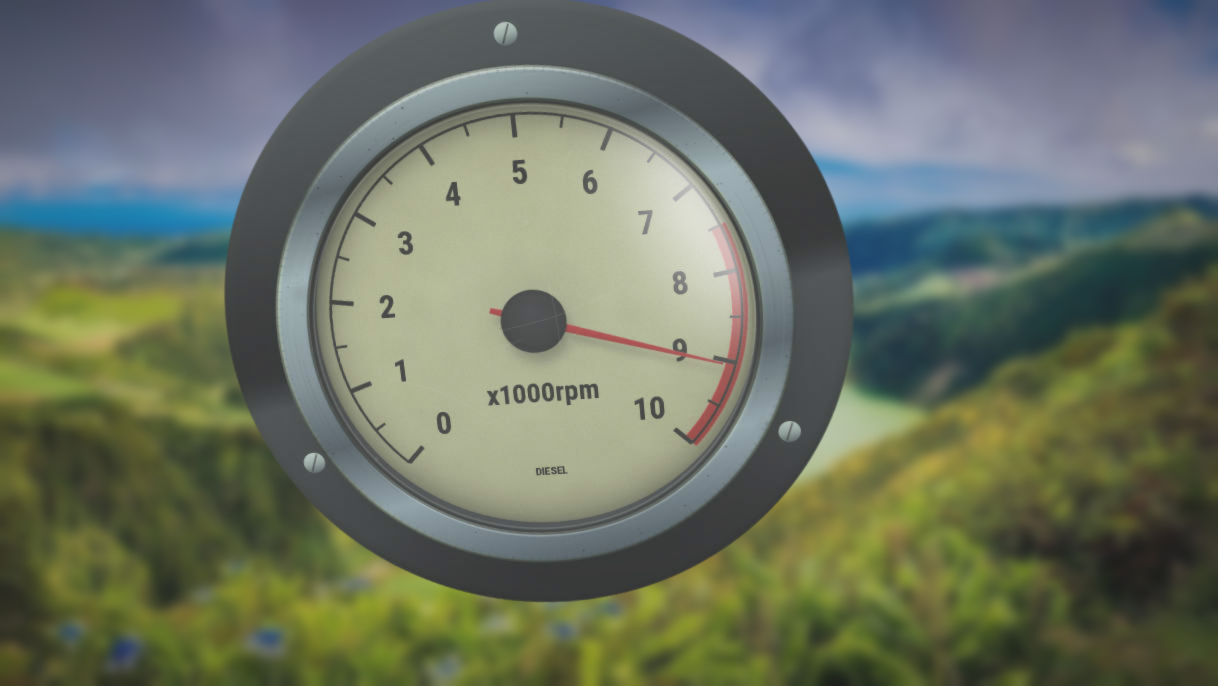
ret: {"value": 9000, "unit": "rpm"}
